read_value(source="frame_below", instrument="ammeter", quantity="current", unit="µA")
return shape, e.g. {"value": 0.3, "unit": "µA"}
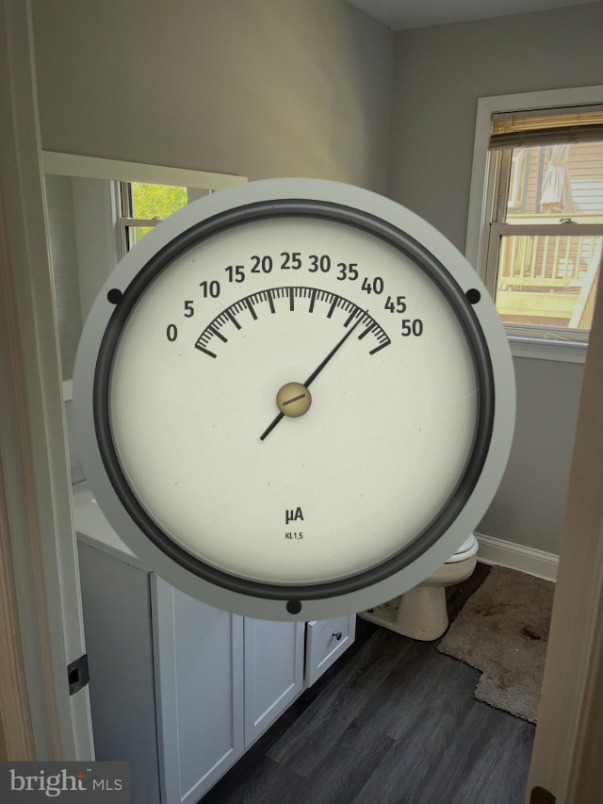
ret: {"value": 42, "unit": "µA"}
